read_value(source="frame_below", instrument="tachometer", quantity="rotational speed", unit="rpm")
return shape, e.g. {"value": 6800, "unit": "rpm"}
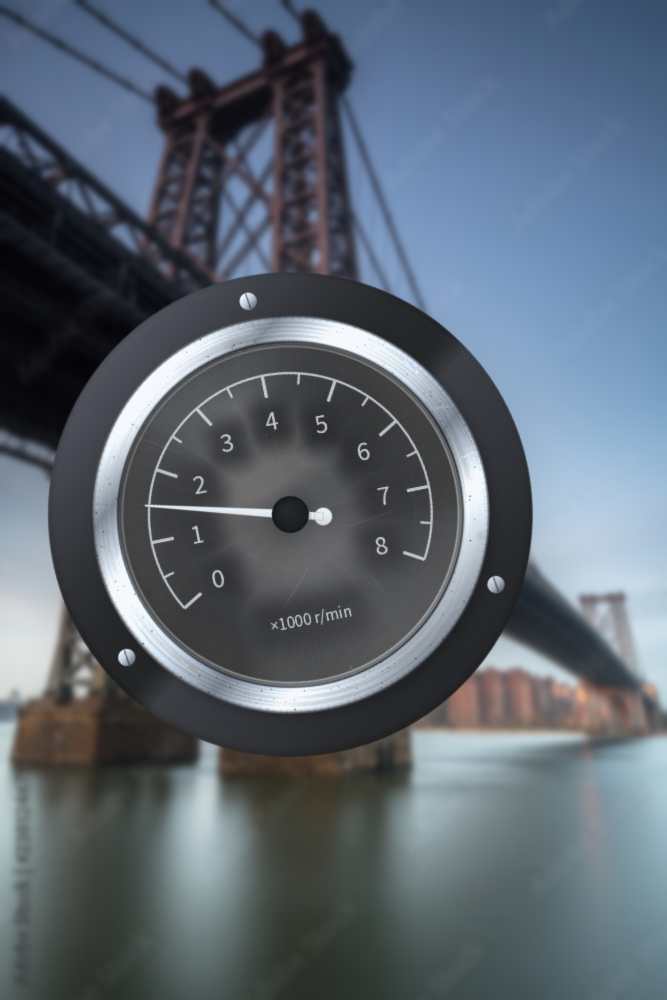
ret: {"value": 1500, "unit": "rpm"}
